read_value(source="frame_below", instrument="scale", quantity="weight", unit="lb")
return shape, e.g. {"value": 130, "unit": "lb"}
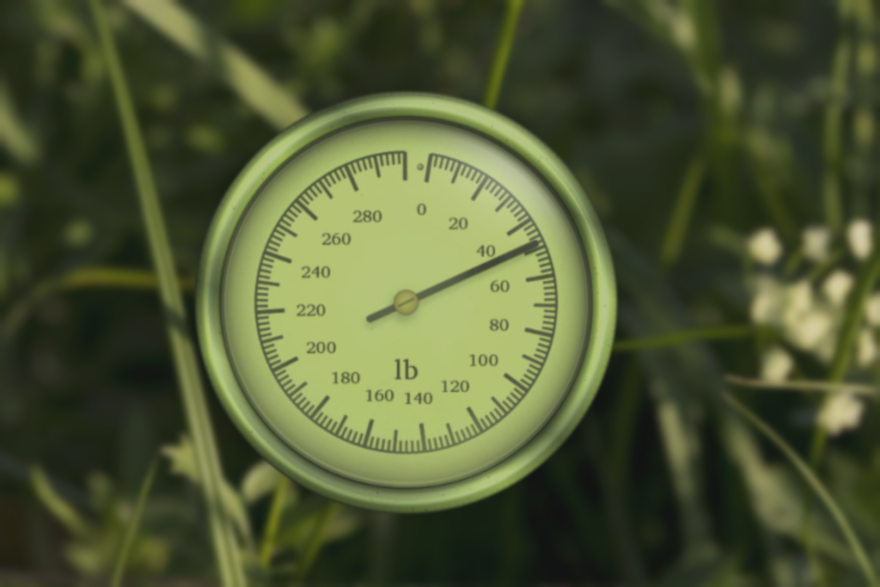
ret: {"value": 48, "unit": "lb"}
